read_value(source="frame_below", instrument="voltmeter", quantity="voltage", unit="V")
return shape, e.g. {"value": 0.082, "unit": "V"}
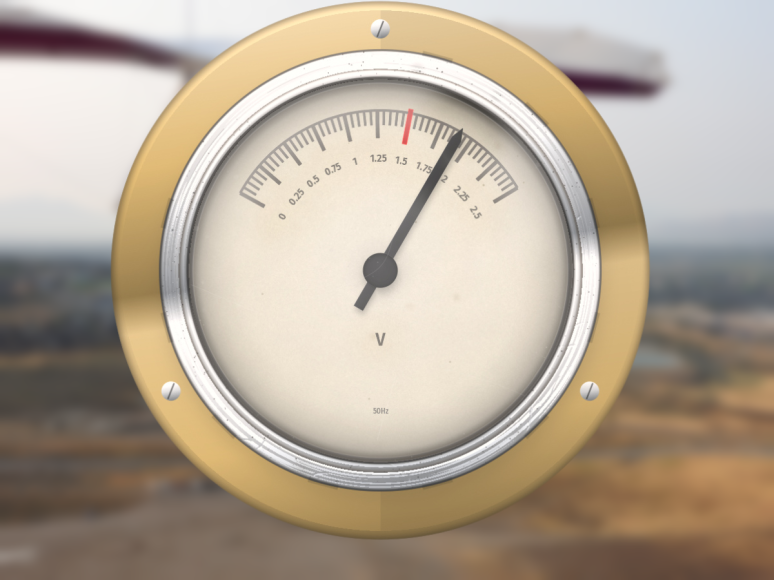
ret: {"value": 1.9, "unit": "V"}
